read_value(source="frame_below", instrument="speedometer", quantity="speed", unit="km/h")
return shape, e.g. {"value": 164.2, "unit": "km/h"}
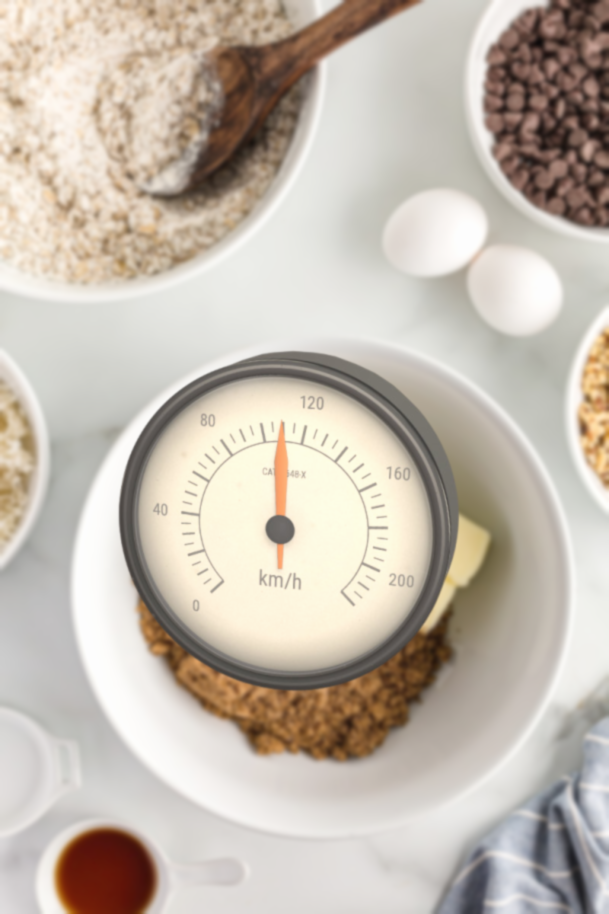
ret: {"value": 110, "unit": "km/h"}
